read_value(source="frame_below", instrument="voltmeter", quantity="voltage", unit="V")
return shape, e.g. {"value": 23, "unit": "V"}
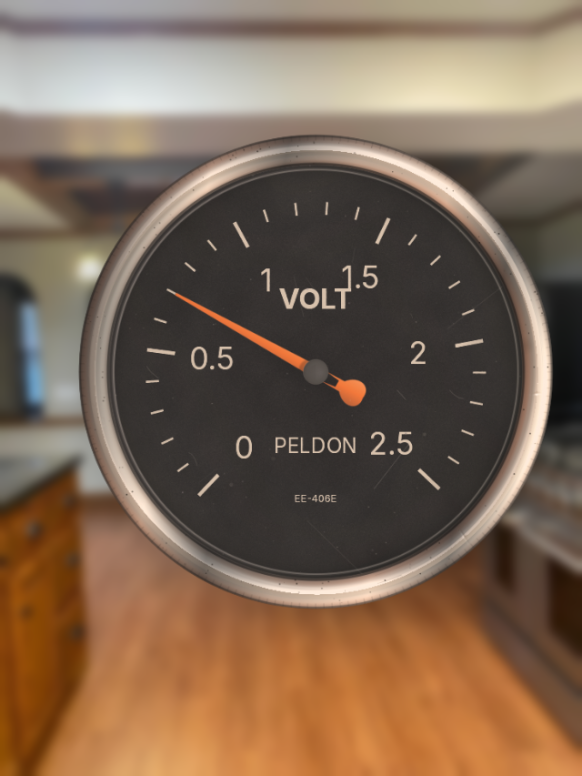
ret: {"value": 0.7, "unit": "V"}
